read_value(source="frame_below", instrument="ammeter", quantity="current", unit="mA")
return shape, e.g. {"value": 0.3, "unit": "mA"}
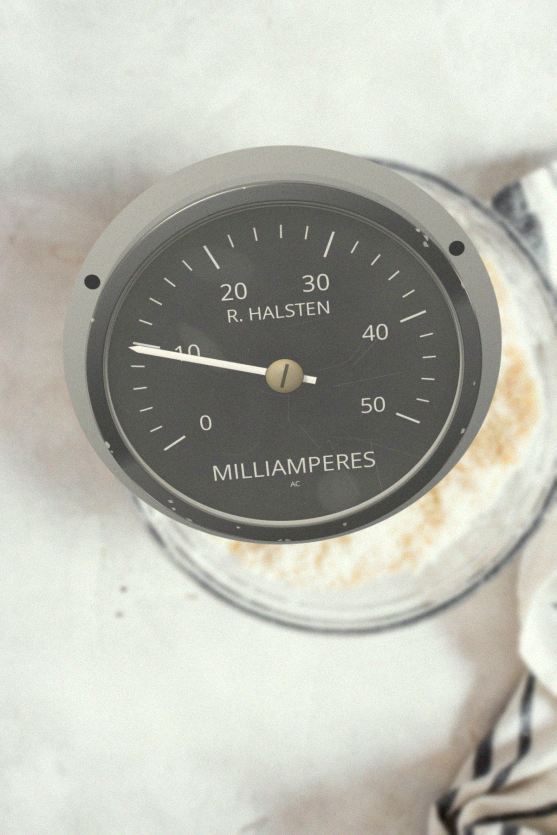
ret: {"value": 10, "unit": "mA"}
